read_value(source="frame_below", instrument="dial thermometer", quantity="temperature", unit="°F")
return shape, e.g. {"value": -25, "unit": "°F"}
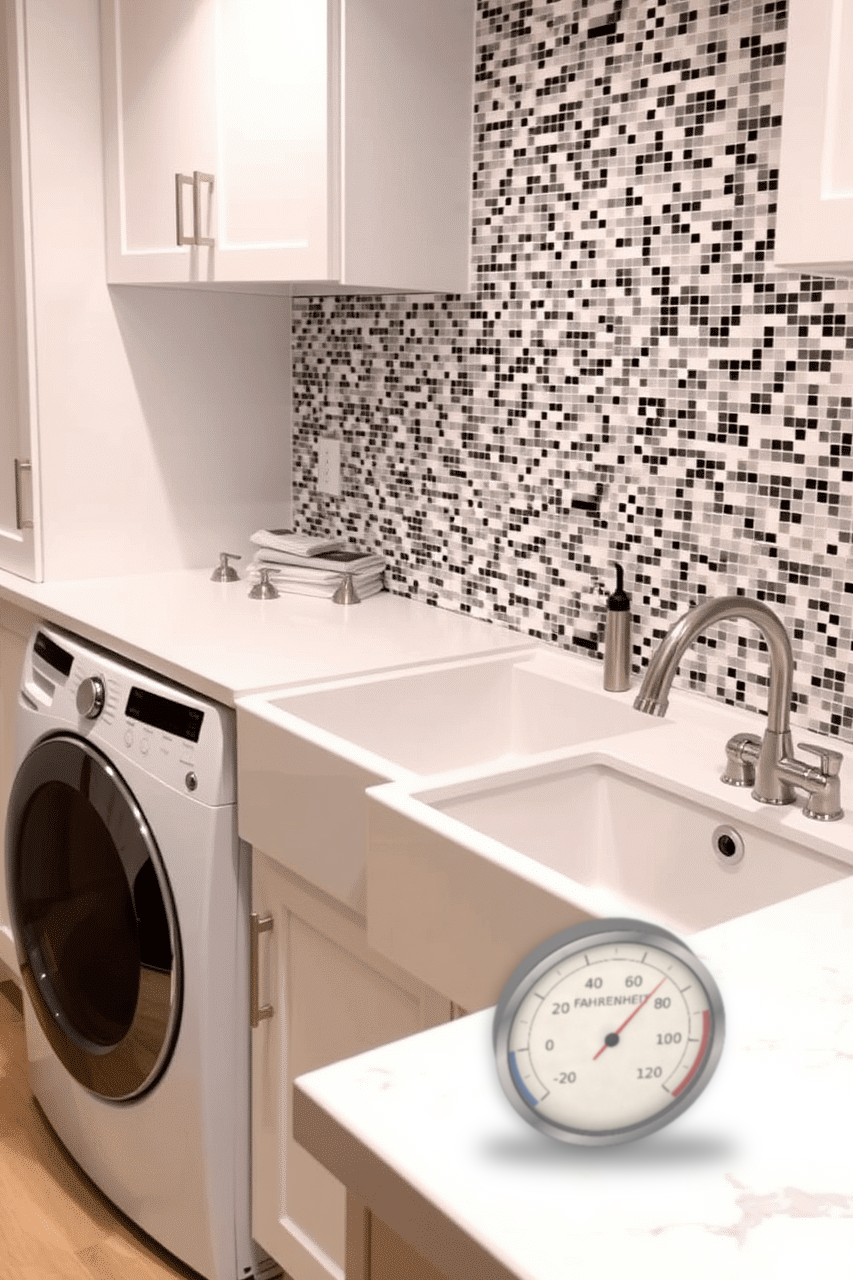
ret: {"value": 70, "unit": "°F"}
